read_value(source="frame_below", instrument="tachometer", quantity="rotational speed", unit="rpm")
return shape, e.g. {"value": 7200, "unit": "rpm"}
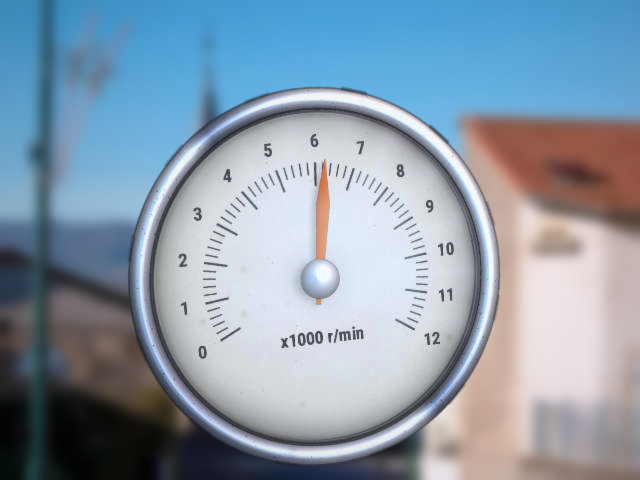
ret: {"value": 6200, "unit": "rpm"}
